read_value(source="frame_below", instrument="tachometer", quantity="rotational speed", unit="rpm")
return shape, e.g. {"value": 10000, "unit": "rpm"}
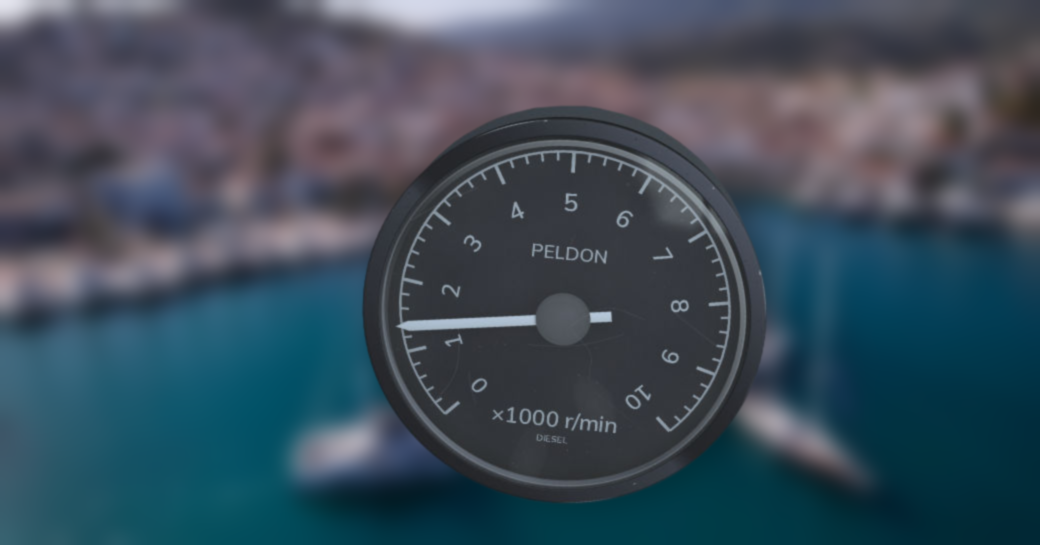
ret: {"value": 1400, "unit": "rpm"}
